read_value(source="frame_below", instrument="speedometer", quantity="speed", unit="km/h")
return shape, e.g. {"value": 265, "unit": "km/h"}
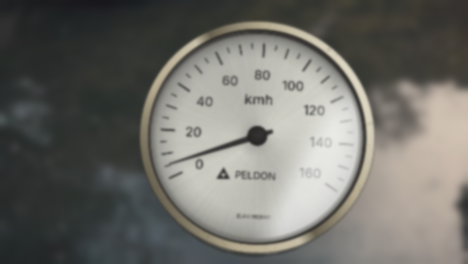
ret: {"value": 5, "unit": "km/h"}
